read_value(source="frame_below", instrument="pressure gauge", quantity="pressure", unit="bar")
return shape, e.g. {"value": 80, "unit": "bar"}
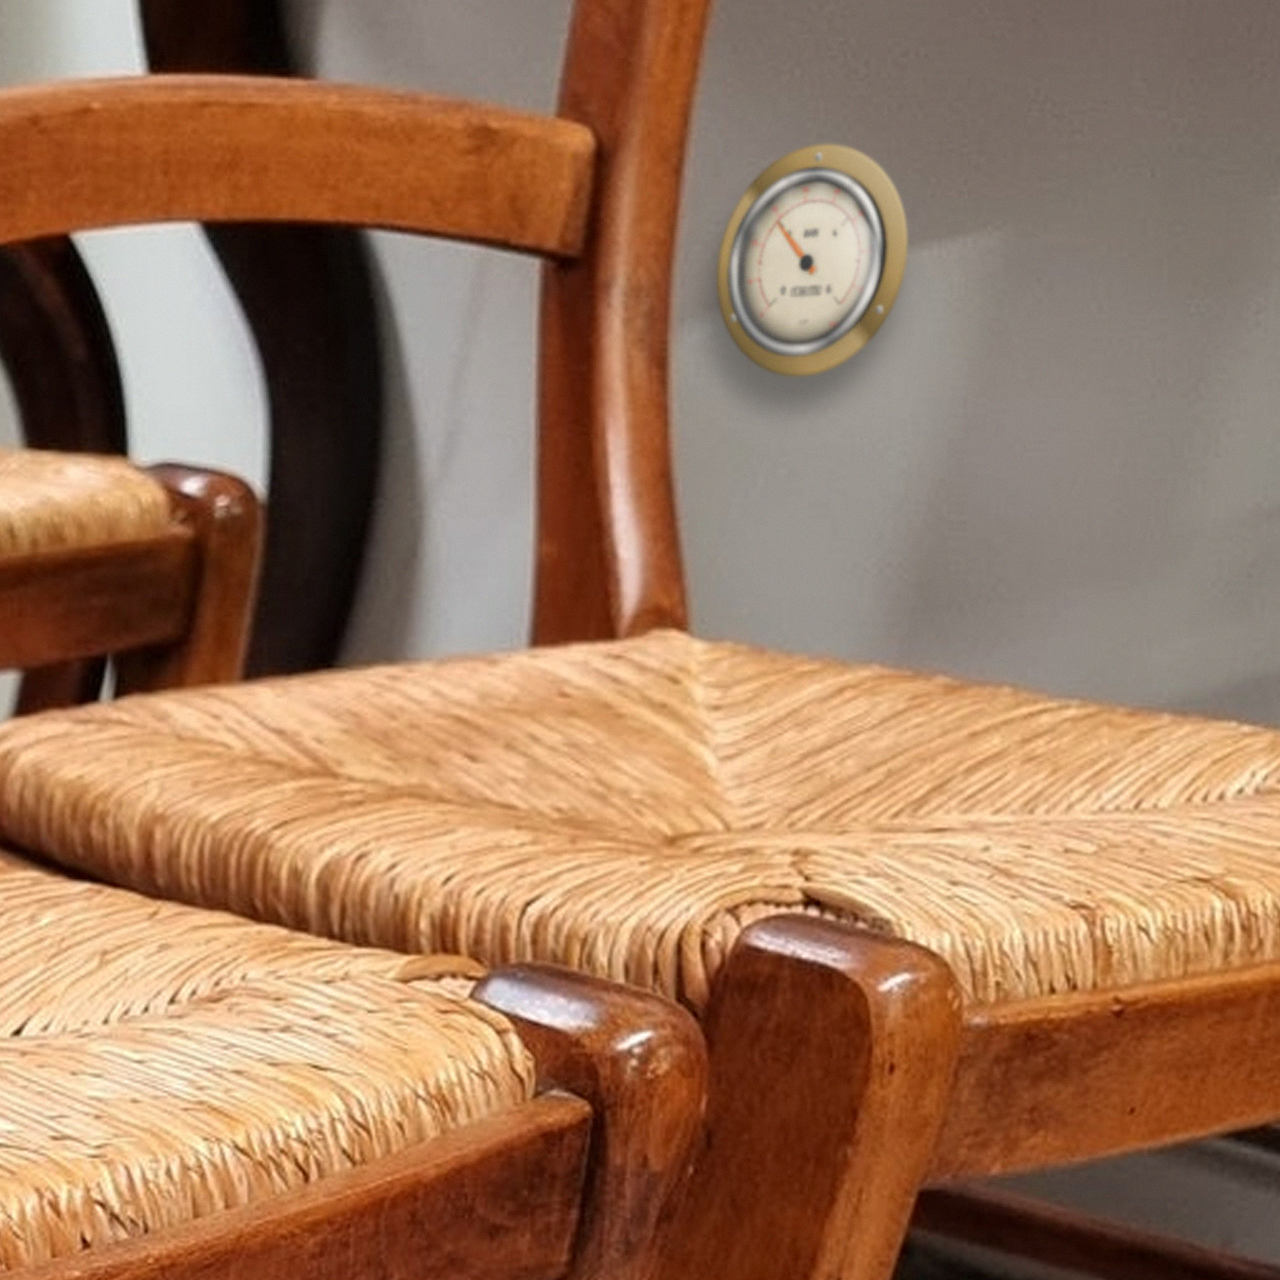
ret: {"value": 2, "unit": "bar"}
